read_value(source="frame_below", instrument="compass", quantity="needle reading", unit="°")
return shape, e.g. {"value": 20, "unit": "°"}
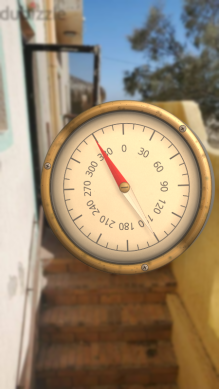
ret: {"value": 330, "unit": "°"}
